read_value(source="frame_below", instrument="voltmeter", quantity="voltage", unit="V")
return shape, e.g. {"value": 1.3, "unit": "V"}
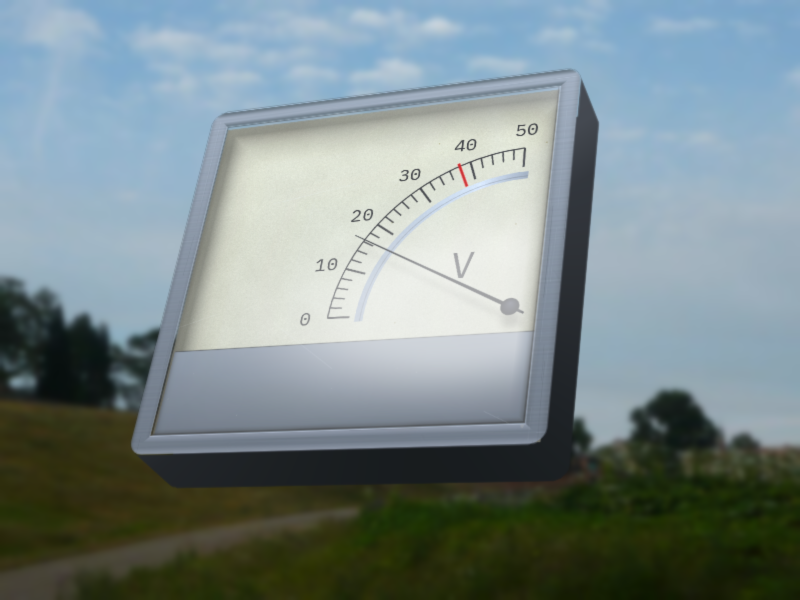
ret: {"value": 16, "unit": "V"}
